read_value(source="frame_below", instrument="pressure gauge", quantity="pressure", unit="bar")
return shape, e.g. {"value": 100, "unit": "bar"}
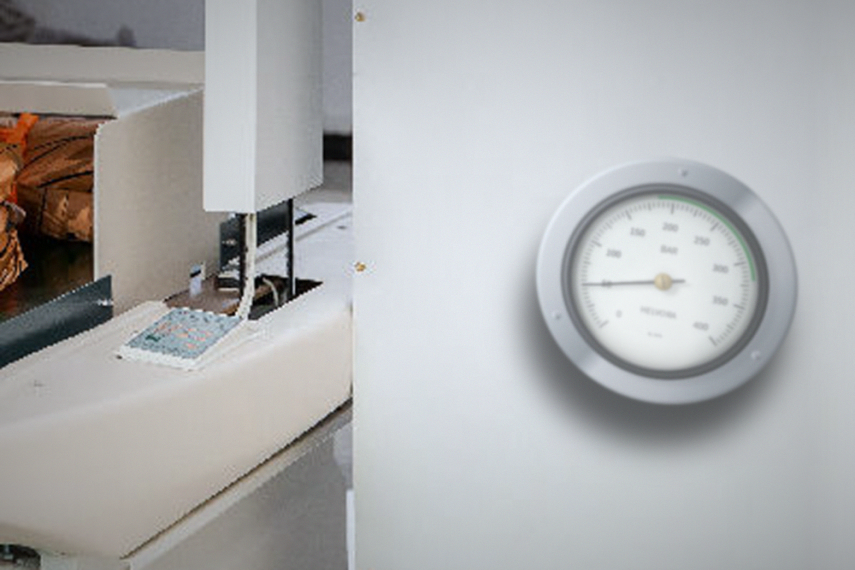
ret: {"value": 50, "unit": "bar"}
